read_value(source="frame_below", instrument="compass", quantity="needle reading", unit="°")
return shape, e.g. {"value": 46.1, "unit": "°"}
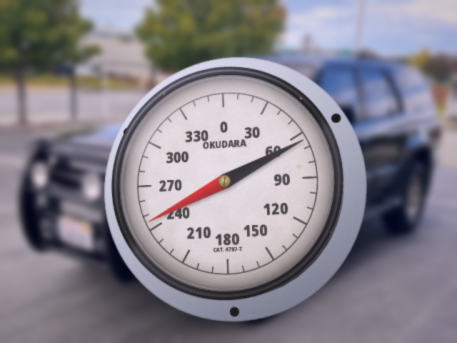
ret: {"value": 245, "unit": "°"}
